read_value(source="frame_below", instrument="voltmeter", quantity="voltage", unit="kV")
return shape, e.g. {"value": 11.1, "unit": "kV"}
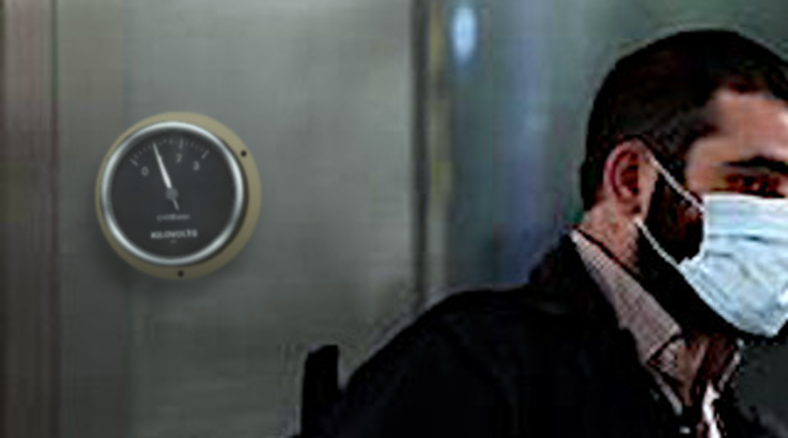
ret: {"value": 1, "unit": "kV"}
